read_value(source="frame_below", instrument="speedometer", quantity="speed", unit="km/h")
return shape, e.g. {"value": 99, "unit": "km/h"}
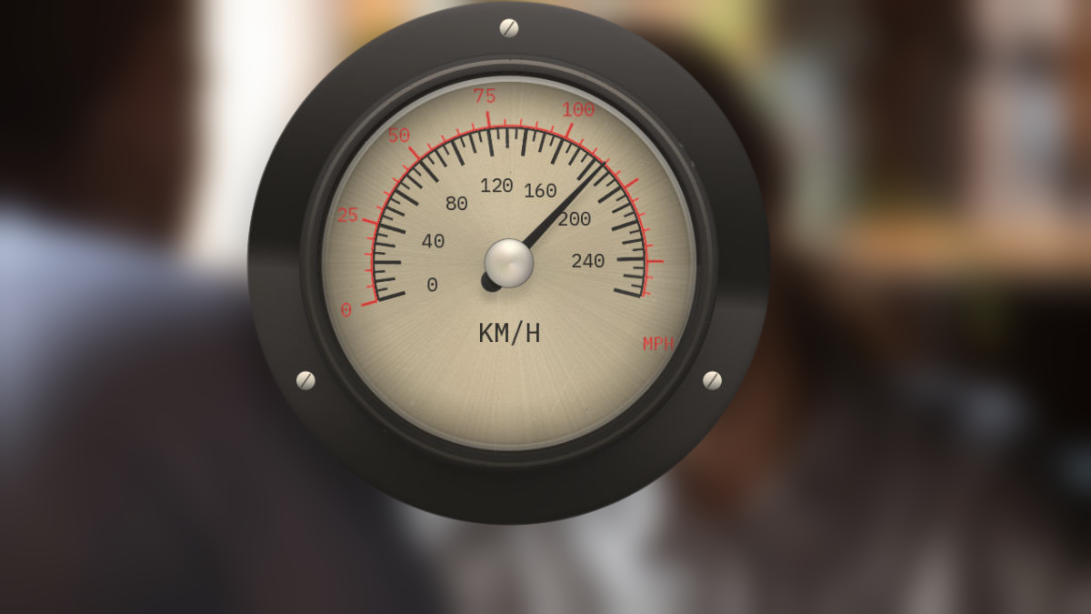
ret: {"value": 185, "unit": "km/h"}
